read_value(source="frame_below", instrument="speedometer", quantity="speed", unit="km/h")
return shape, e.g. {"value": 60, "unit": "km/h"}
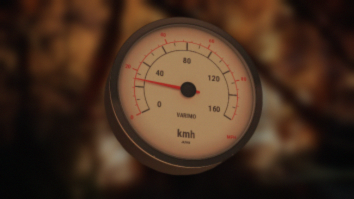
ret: {"value": 25, "unit": "km/h"}
